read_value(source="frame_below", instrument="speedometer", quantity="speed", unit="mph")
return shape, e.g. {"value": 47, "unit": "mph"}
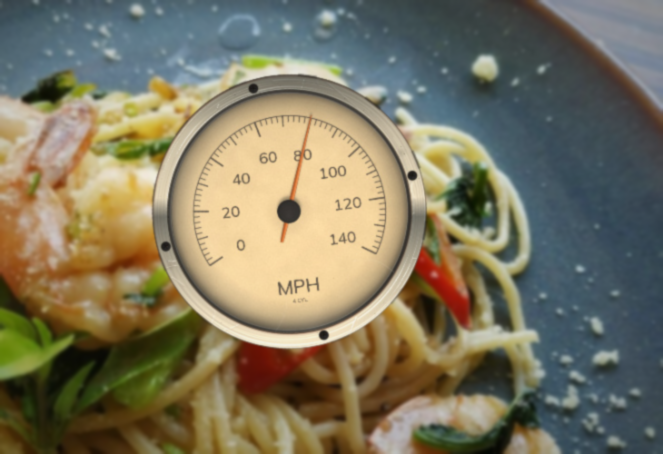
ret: {"value": 80, "unit": "mph"}
